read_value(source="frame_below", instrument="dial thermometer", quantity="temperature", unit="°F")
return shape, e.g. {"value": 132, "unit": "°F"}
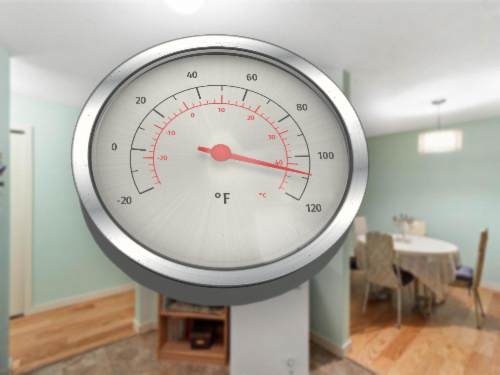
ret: {"value": 110, "unit": "°F"}
